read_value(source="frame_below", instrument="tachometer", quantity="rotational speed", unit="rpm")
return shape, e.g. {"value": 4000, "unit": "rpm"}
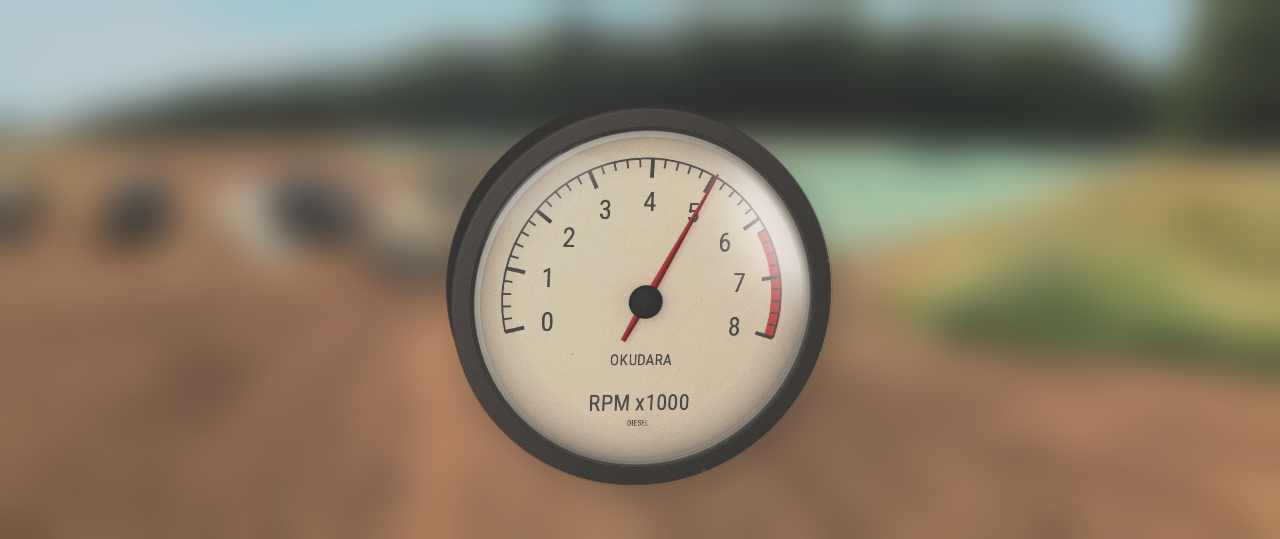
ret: {"value": 5000, "unit": "rpm"}
